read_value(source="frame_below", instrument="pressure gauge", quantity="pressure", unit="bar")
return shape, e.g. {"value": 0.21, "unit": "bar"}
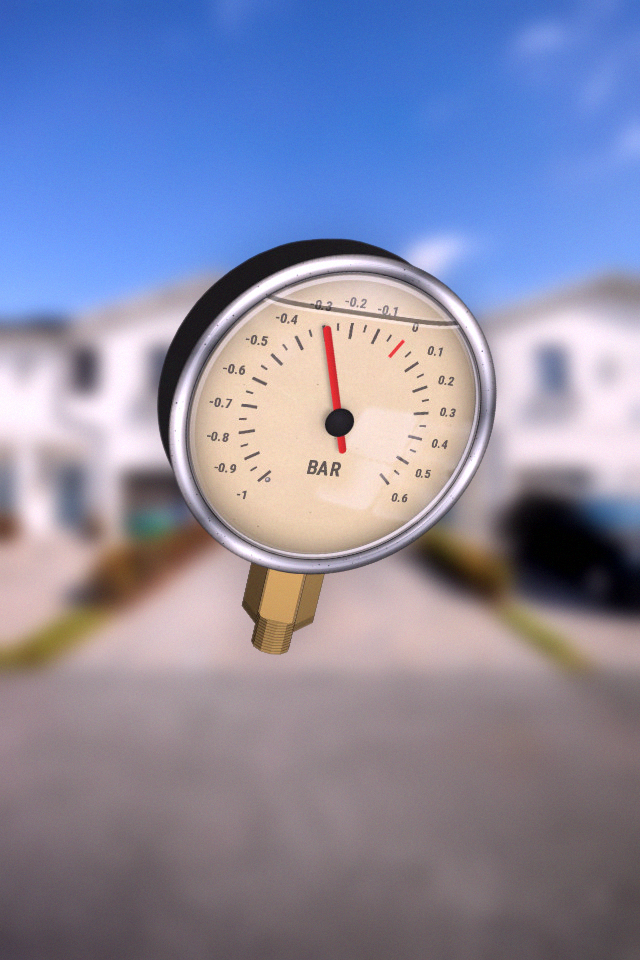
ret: {"value": -0.3, "unit": "bar"}
